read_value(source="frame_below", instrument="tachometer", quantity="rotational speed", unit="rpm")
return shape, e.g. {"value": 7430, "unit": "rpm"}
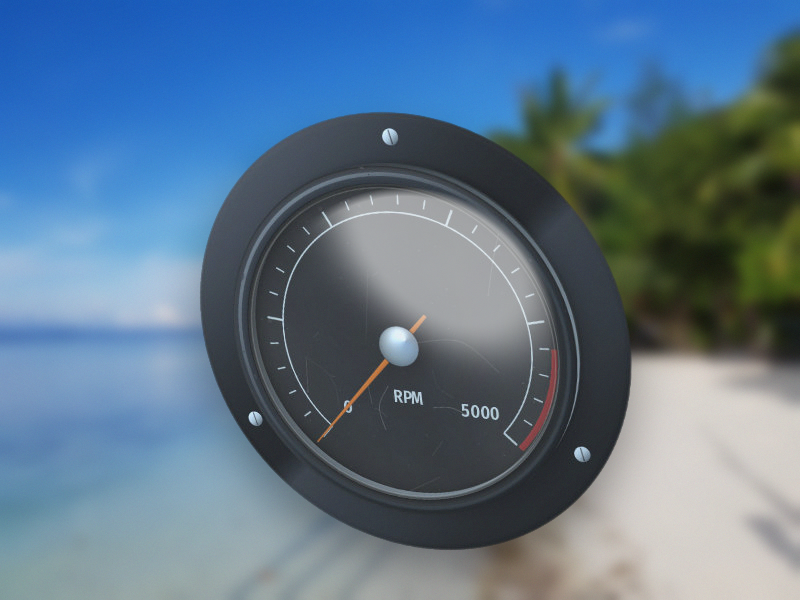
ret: {"value": 0, "unit": "rpm"}
